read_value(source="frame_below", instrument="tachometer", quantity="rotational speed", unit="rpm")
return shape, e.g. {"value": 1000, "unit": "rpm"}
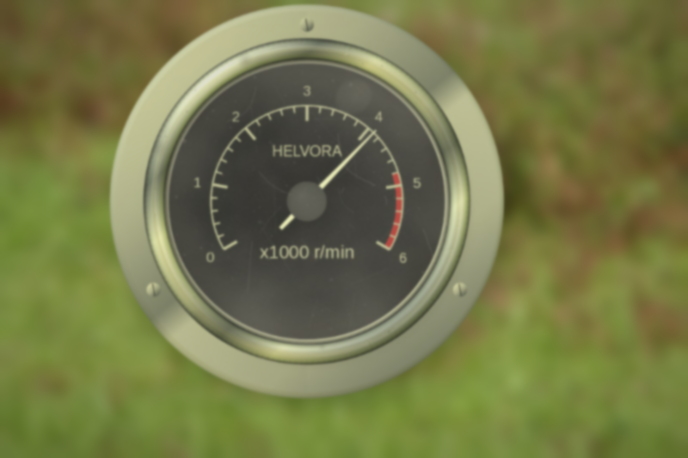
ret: {"value": 4100, "unit": "rpm"}
